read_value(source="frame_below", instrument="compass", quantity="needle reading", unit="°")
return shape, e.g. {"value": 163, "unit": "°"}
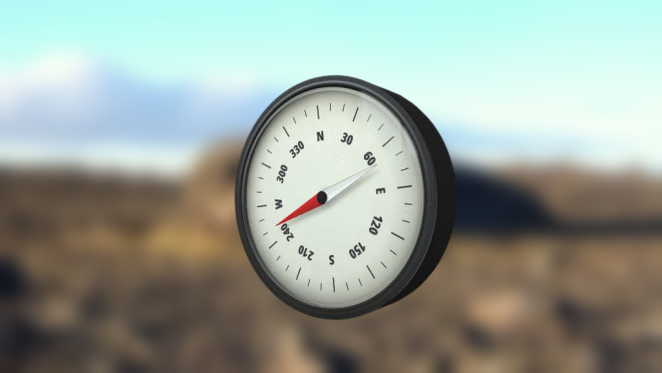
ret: {"value": 250, "unit": "°"}
